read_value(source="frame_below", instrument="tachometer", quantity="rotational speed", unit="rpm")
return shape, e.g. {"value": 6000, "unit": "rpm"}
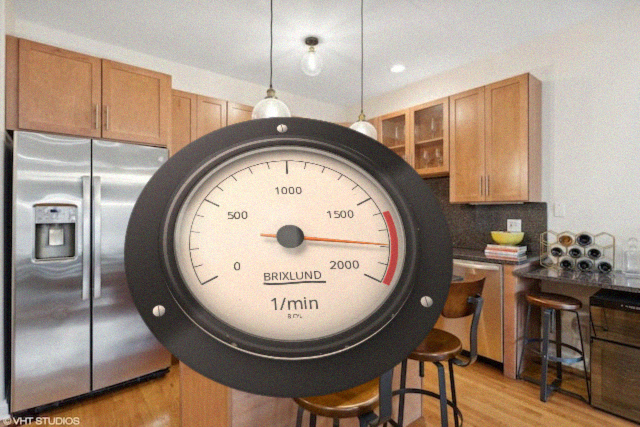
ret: {"value": 1800, "unit": "rpm"}
